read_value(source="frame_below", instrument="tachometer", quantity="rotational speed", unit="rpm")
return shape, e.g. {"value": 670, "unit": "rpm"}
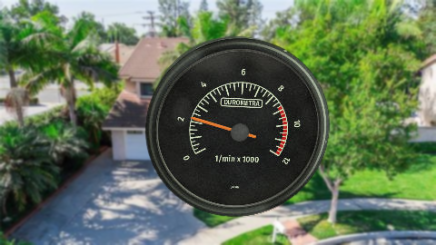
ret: {"value": 2250, "unit": "rpm"}
